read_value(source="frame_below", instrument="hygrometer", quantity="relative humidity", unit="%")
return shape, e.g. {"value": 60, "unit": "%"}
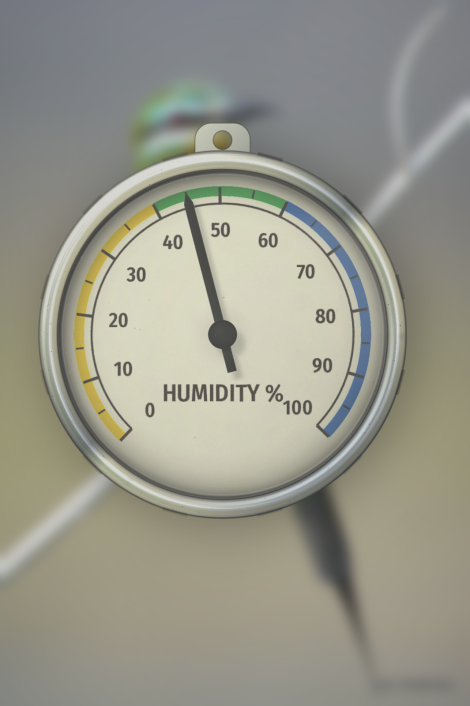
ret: {"value": 45, "unit": "%"}
